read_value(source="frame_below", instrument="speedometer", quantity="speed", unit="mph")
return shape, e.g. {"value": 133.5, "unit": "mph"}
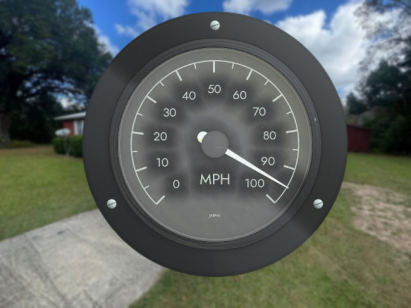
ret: {"value": 95, "unit": "mph"}
